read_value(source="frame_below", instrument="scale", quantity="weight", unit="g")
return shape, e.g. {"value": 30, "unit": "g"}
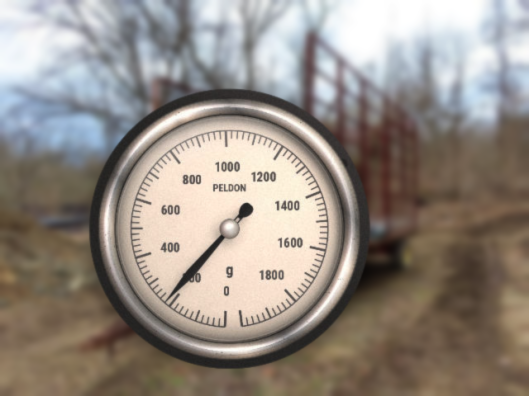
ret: {"value": 220, "unit": "g"}
